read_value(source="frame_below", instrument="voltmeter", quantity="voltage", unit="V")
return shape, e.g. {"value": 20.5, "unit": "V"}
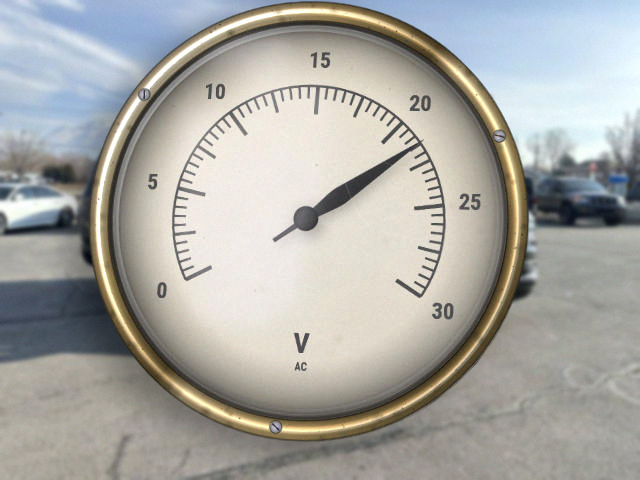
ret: {"value": 21.5, "unit": "V"}
